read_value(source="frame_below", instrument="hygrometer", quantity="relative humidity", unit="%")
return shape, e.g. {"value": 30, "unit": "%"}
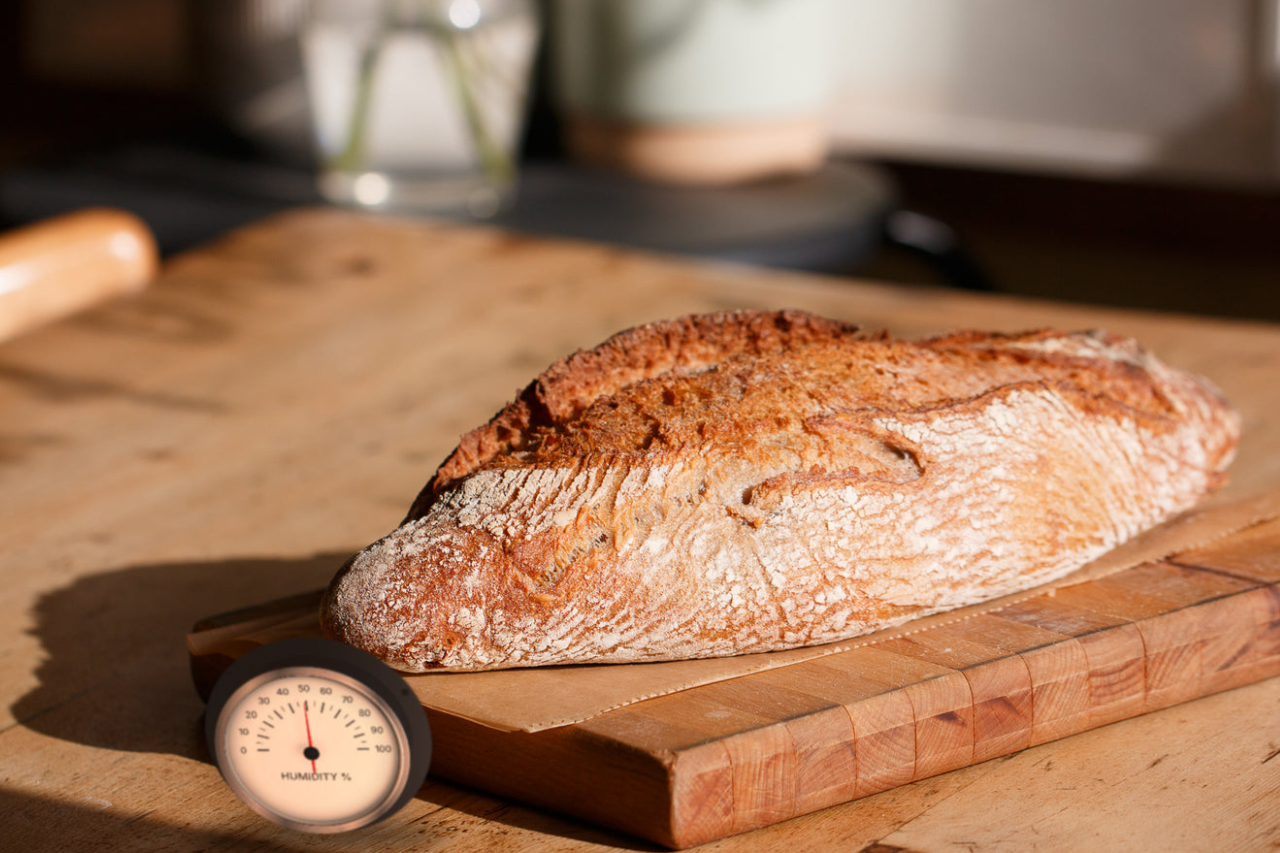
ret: {"value": 50, "unit": "%"}
